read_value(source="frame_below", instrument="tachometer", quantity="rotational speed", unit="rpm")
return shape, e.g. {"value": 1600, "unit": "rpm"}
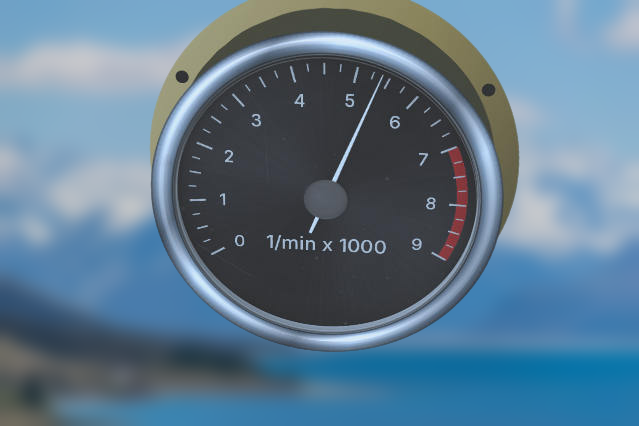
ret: {"value": 5375, "unit": "rpm"}
